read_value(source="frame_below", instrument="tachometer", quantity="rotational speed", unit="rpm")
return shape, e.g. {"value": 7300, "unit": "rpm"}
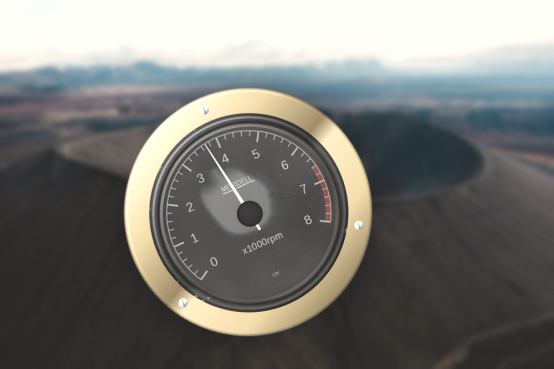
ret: {"value": 3700, "unit": "rpm"}
